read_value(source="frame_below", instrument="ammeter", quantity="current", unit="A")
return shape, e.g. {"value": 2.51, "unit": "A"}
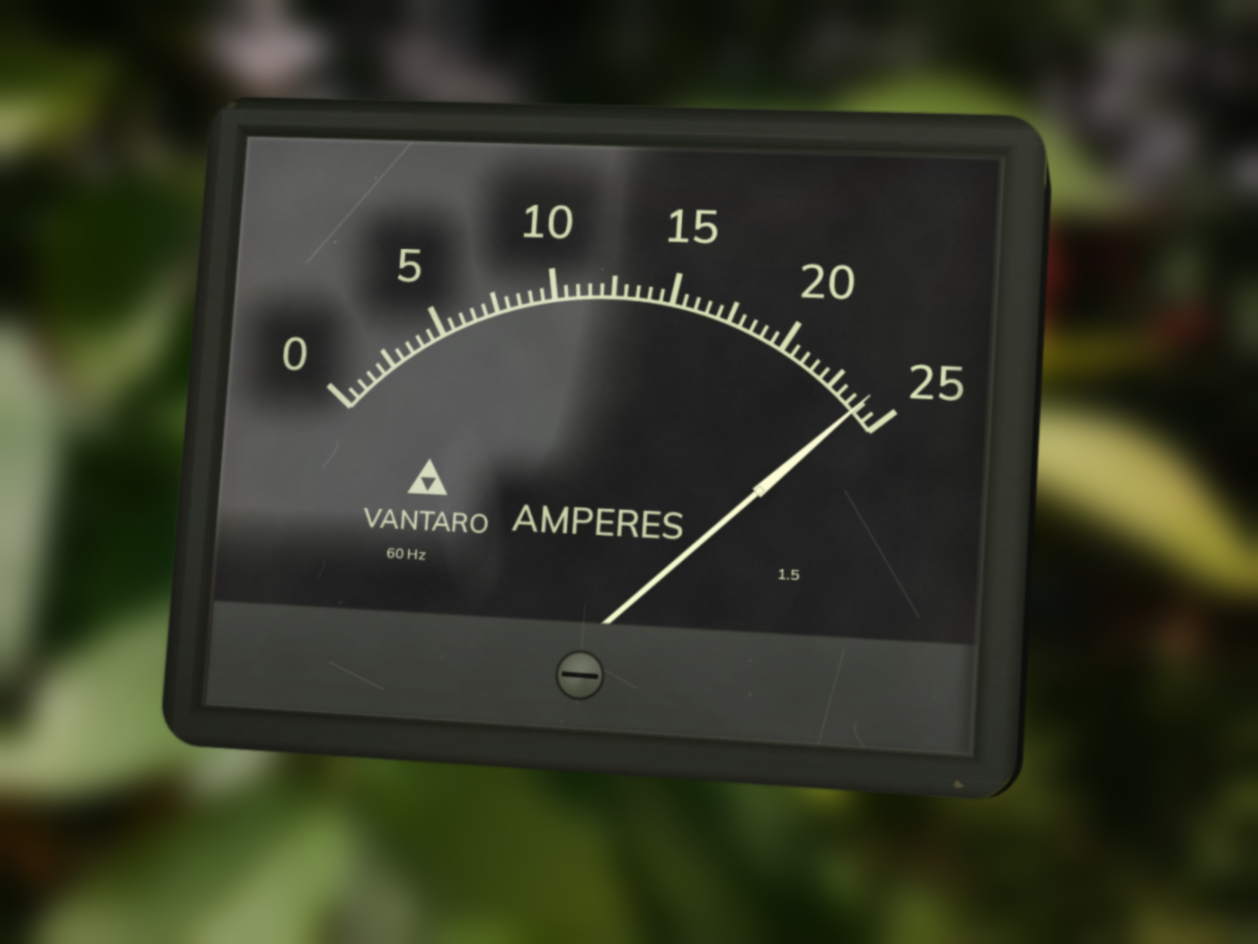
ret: {"value": 24, "unit": "A"}
